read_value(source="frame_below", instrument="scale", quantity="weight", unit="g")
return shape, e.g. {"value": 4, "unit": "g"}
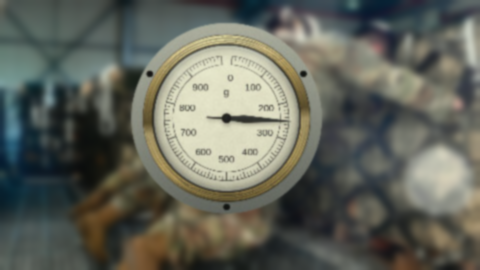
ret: {"value": 250, "unit": "g"}
